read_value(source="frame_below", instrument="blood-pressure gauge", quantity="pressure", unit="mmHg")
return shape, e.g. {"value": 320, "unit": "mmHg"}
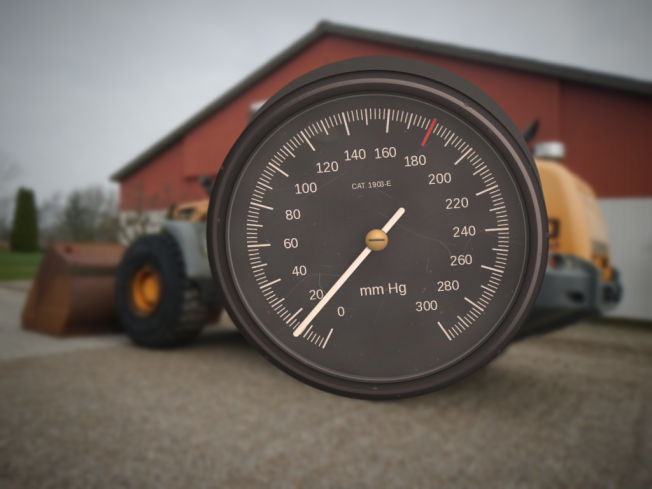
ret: {"value": 14, "unit": "mmHg"}
